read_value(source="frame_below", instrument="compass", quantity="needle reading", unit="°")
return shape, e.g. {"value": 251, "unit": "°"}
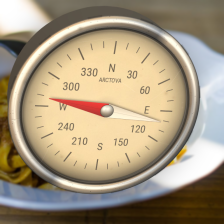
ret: {"value": 280, "unit": "°"}
